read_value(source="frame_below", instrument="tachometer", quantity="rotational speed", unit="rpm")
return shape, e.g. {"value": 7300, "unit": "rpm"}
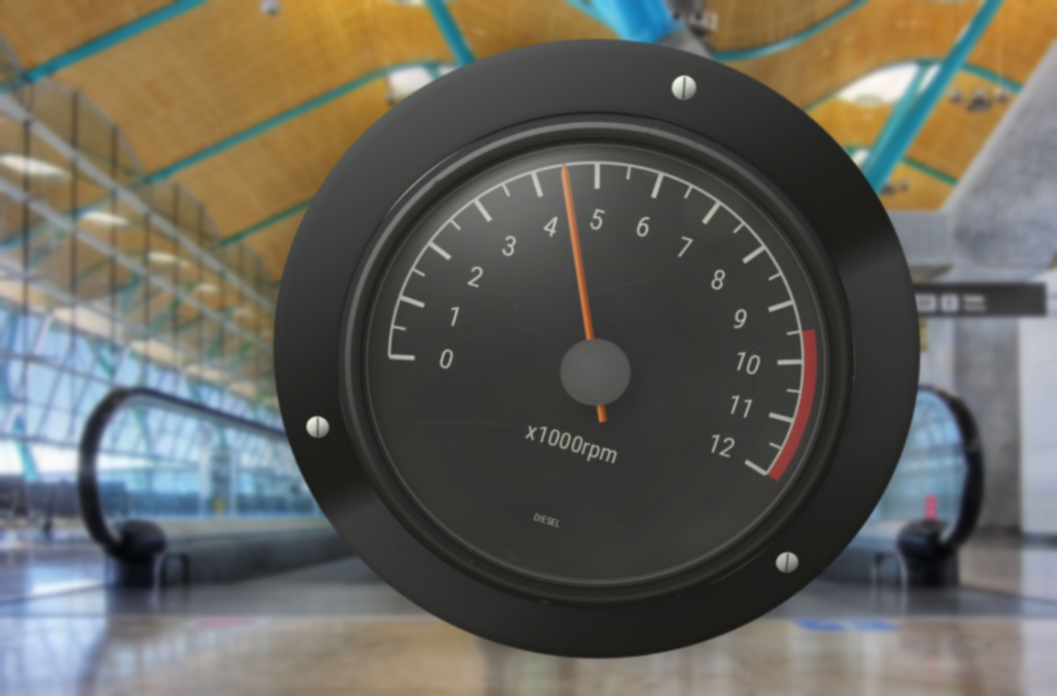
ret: {"value": 4500, "unit": "rpm"}
